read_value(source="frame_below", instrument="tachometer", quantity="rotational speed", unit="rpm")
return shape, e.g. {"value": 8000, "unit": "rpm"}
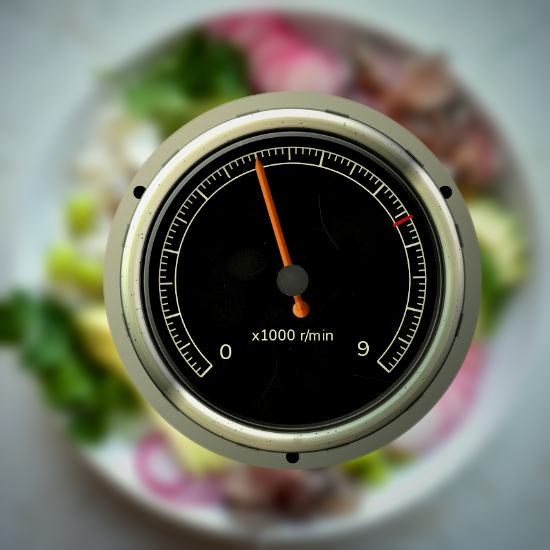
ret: {"value": 4000, "unit": "rpm"}
